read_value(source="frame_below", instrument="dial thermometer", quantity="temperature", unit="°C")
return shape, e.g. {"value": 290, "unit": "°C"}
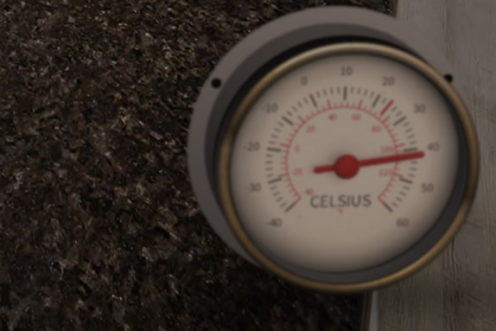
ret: {"value": 40, "unit": "°C"}
